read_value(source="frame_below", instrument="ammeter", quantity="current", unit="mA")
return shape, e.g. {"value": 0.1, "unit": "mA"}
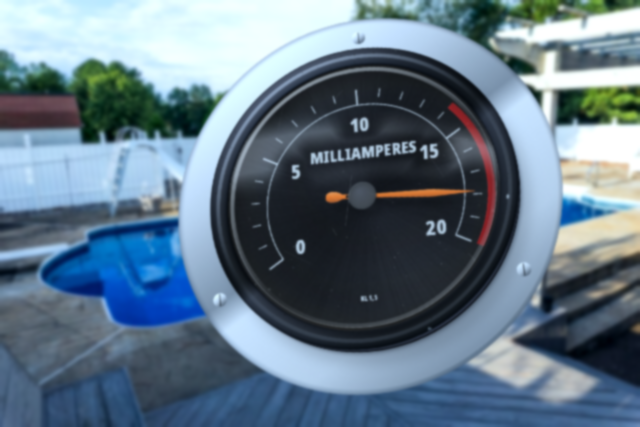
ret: {"value": 18, "unit": "mA"}
